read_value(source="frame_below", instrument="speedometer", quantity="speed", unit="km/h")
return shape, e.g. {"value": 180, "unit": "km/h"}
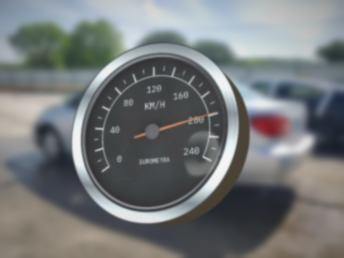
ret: {"value": 200, "unit": "km/h"}
